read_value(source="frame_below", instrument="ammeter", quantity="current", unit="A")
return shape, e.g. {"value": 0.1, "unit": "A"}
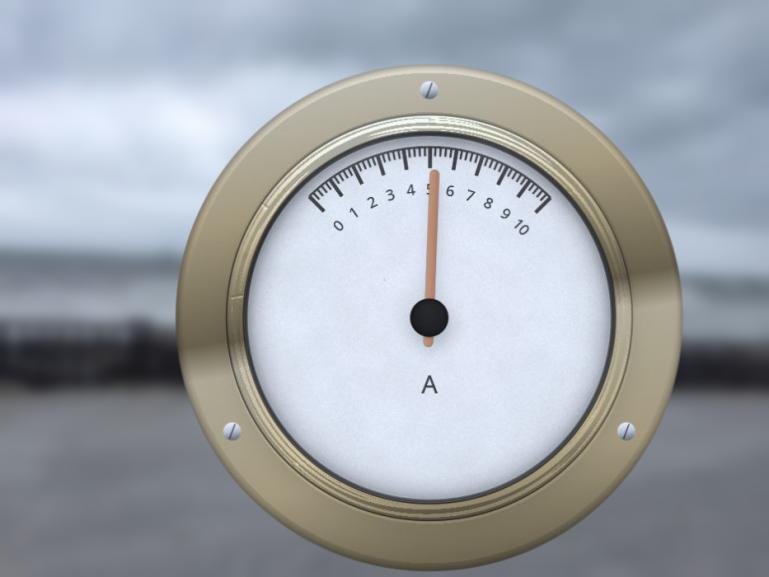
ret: {"value": 5.2, "unit": "A"}
